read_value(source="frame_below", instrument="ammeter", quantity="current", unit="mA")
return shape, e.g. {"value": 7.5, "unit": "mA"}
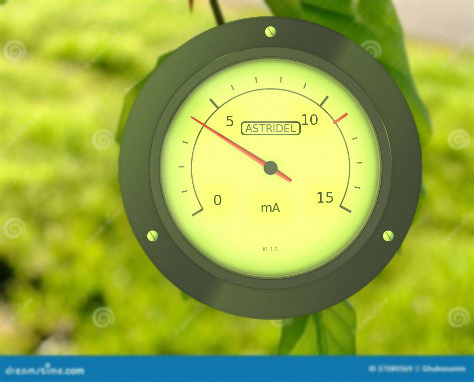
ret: {"value": 4, "unit": "mA"}
